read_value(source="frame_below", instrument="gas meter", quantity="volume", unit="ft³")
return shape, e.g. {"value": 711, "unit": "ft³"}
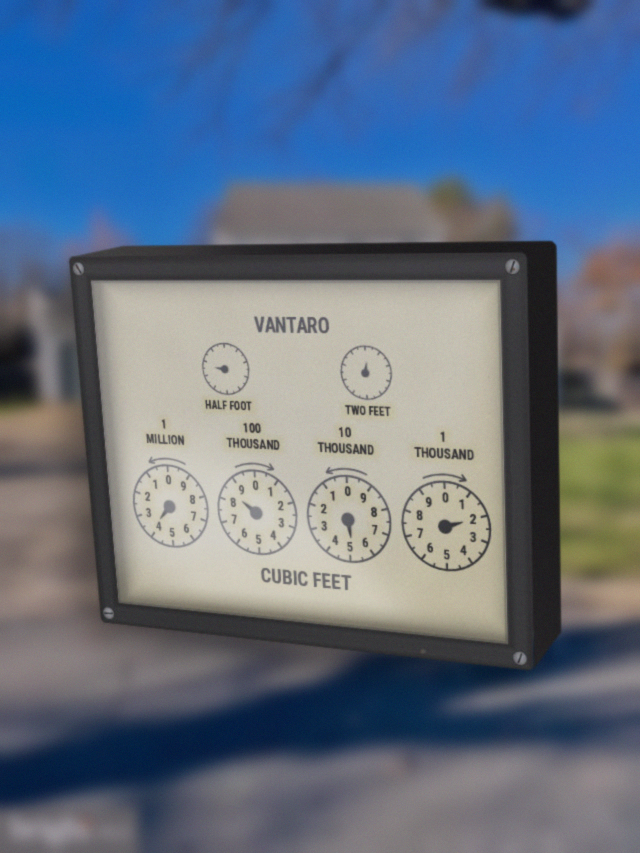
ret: {"value": 385200, "unit": "ft³"}
